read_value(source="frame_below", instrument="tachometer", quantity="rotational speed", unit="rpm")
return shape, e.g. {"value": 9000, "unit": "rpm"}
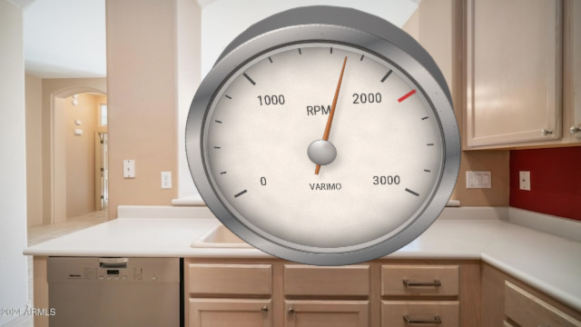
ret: {"value": 1700, "unit": "rpm"}
